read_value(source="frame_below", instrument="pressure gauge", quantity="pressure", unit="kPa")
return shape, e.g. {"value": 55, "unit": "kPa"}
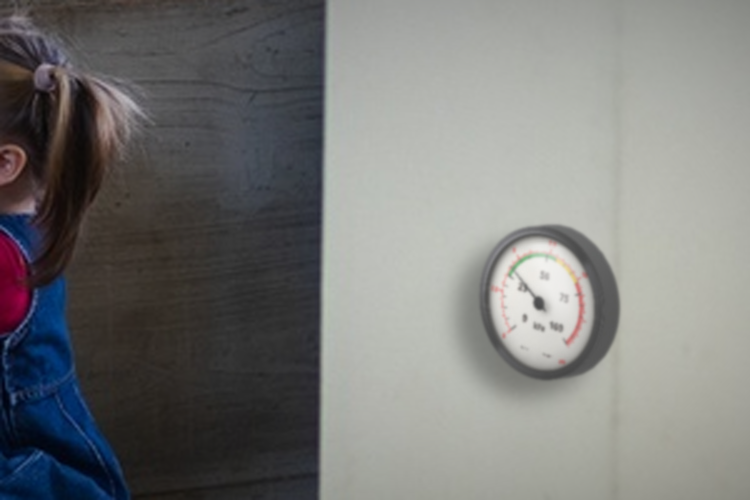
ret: {"value": 30, "unit": "kPa"}
